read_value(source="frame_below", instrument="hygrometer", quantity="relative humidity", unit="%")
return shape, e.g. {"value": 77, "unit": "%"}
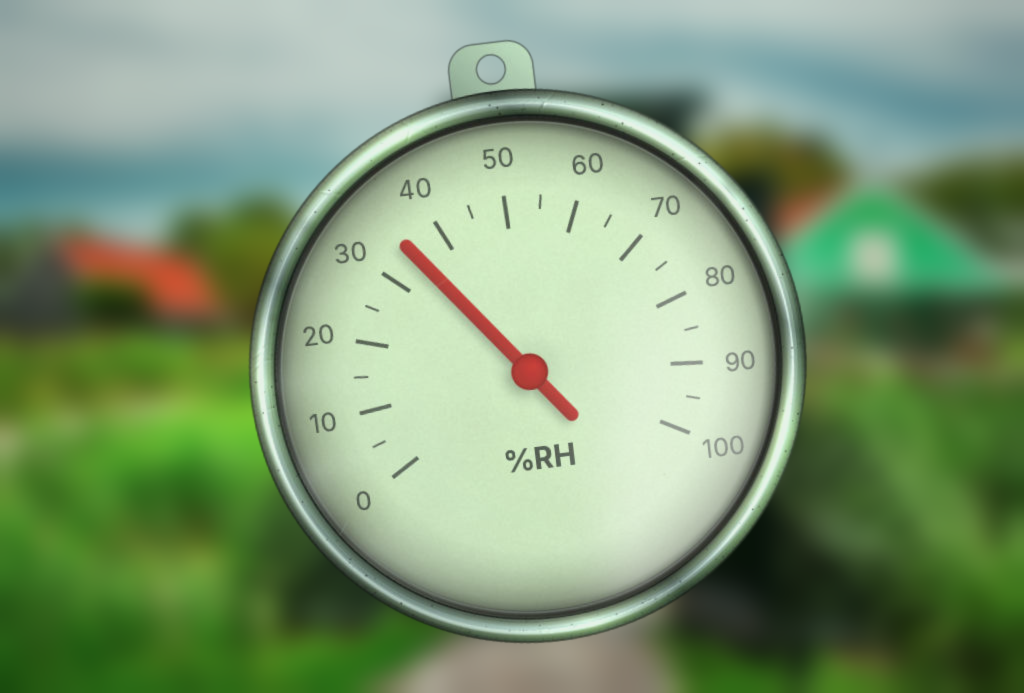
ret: {"value": 35, "unit": "%"}
